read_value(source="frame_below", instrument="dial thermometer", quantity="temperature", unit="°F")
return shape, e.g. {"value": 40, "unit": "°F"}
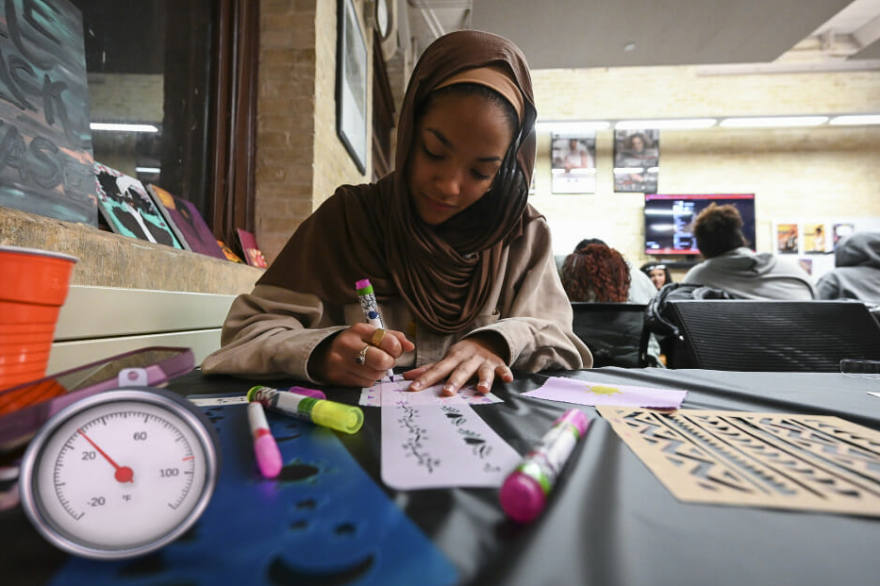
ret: {"value": 30, "unit": "°F"}
